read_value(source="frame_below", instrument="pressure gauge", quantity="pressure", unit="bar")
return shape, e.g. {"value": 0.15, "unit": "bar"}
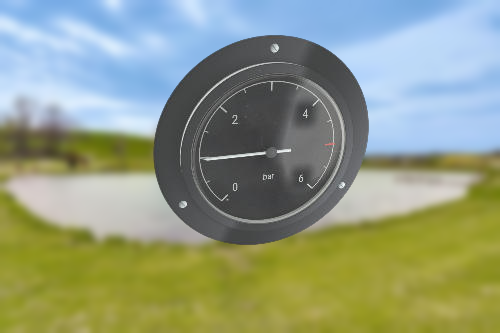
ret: {"value": 1, "unit": "bar"}
